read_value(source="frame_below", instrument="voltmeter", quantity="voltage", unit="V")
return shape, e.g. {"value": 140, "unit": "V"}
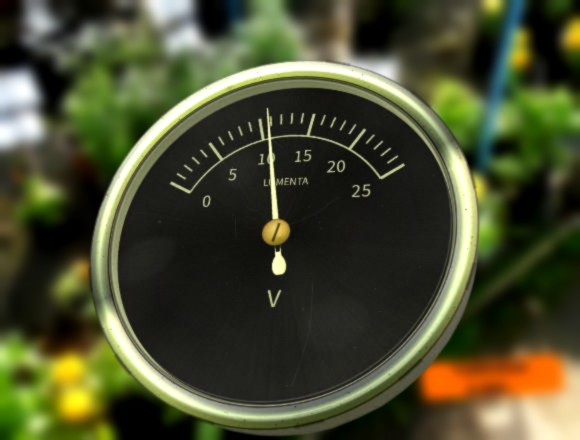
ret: {"value": 11, "unit": "V"}
